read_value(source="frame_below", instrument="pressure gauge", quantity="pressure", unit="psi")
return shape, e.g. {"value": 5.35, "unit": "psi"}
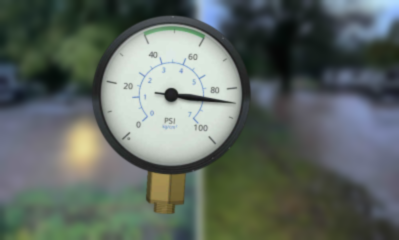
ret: {"value": 85, "unit": "psi"}
